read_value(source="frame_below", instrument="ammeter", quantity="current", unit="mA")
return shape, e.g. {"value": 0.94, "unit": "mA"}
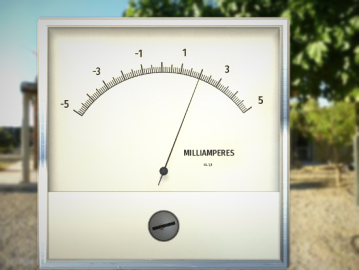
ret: {"value": 2, "unit": "mA"}
